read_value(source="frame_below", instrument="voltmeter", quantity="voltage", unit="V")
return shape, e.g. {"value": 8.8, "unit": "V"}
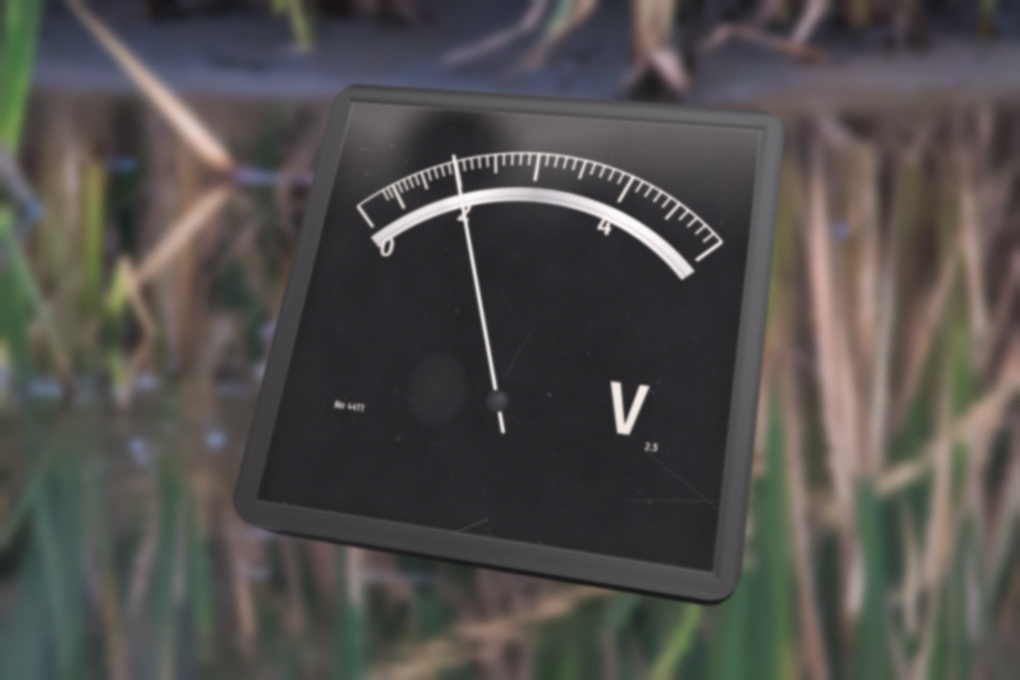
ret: {"value": 2, "unit": "V"}
